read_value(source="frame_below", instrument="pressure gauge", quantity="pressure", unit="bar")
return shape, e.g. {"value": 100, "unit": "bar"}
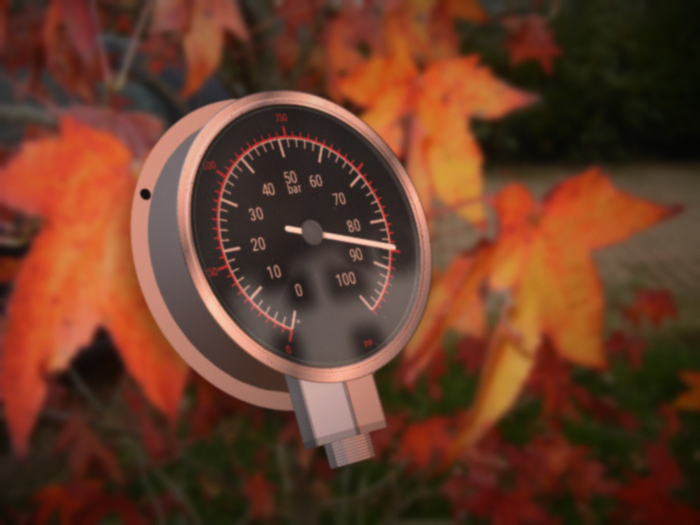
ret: {"value": 86, "unit": "bar"}
